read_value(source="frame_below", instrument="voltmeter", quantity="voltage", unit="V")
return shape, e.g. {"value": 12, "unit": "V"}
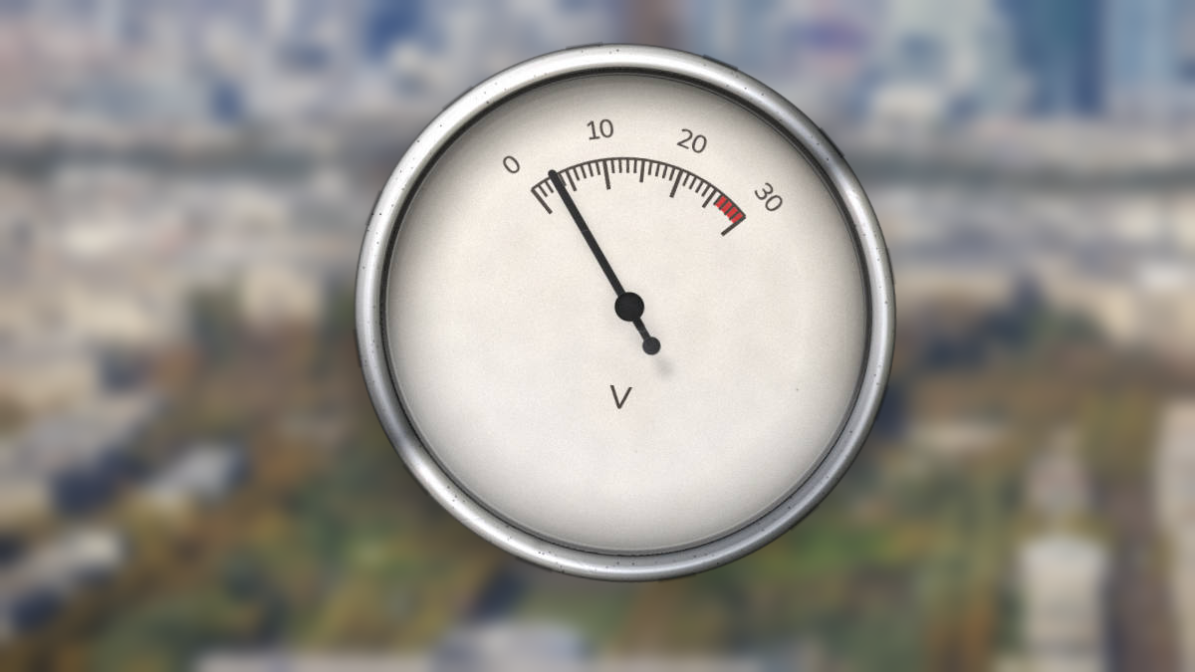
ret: {"value": 3, "unit": "V"}
